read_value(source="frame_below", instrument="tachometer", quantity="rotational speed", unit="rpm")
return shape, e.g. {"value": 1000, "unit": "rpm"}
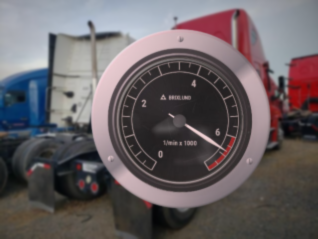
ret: {"value": 6375, "unit": "rpm"}
